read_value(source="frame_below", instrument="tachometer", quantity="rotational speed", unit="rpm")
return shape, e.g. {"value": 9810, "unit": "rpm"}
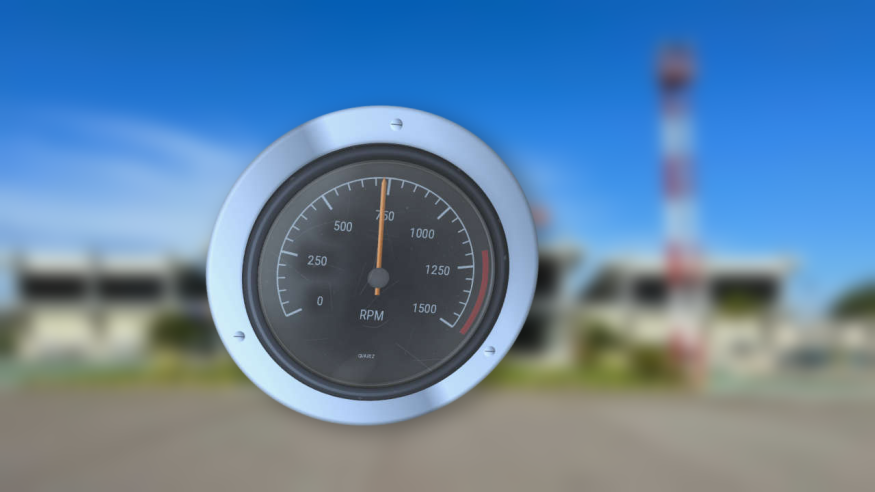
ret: {"value": 725, "unit": "rpm"}
